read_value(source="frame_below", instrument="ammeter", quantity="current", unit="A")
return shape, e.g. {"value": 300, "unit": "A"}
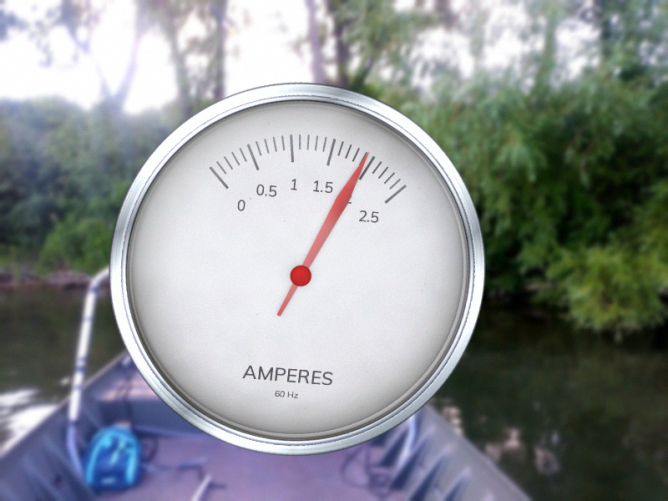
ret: {"value": 1.9, "unit": "A"}
